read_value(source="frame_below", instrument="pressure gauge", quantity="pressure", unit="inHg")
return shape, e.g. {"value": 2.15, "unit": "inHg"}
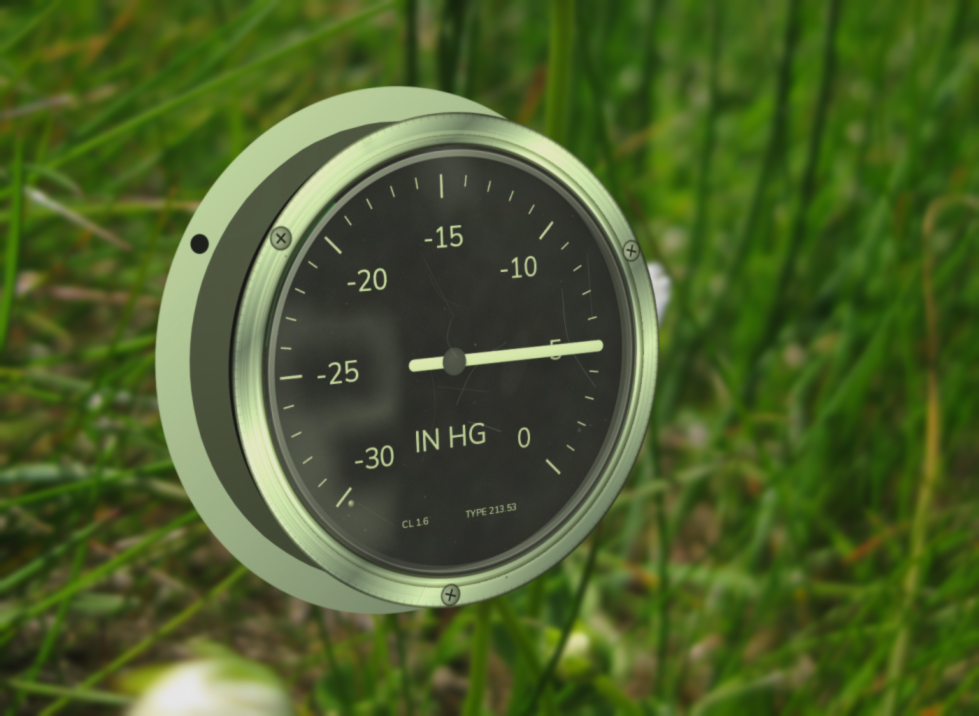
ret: {"value": -5, "unit": "inHg"}
